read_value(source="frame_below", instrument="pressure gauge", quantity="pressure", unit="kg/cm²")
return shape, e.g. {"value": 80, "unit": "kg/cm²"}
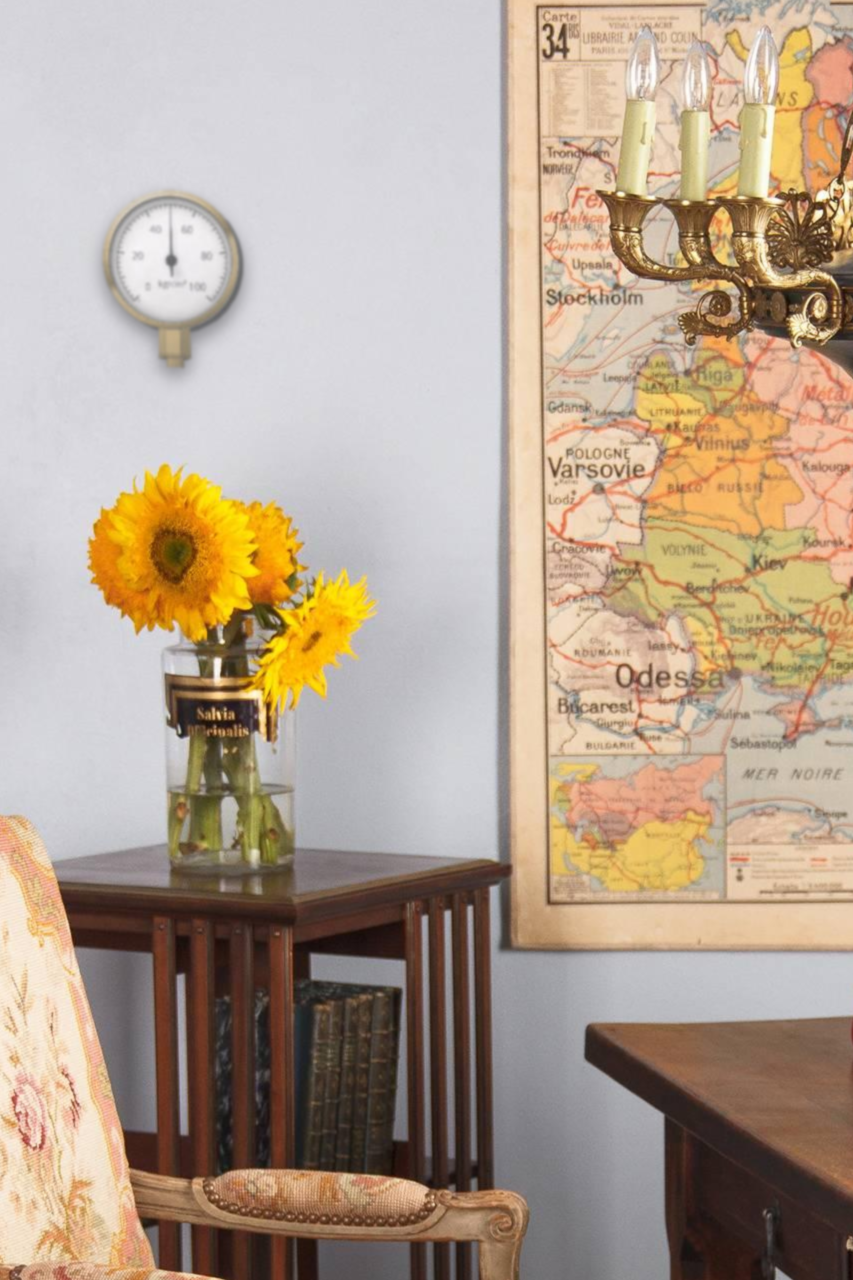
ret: {"value": 50, "unit": "kg/cm²"}
